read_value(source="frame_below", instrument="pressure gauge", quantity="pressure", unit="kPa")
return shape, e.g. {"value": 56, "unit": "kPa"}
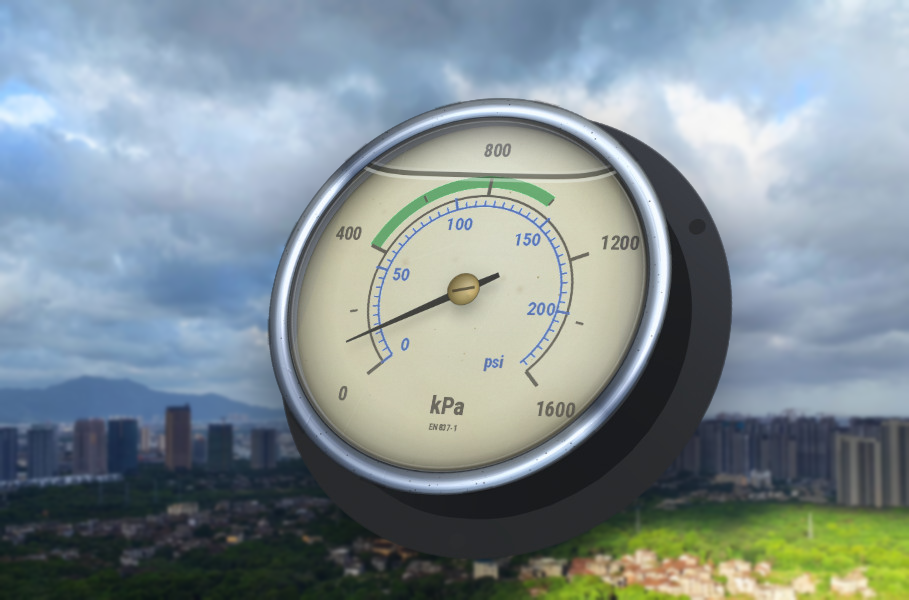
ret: {"value": 100, "unit": "kPa"}
